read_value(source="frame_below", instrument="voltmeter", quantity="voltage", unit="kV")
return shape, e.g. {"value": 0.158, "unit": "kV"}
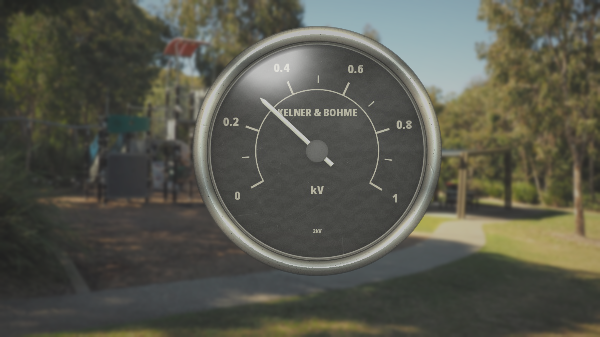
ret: {"value": 0.3, "unit": "kV"}
